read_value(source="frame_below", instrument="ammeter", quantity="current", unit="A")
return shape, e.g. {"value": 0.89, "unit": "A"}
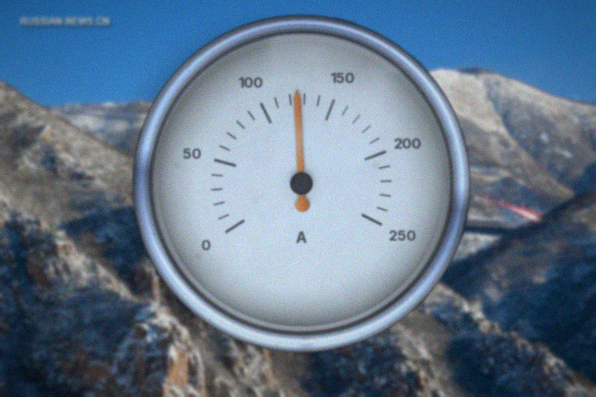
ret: {"value": 125, "unit": "A"}
